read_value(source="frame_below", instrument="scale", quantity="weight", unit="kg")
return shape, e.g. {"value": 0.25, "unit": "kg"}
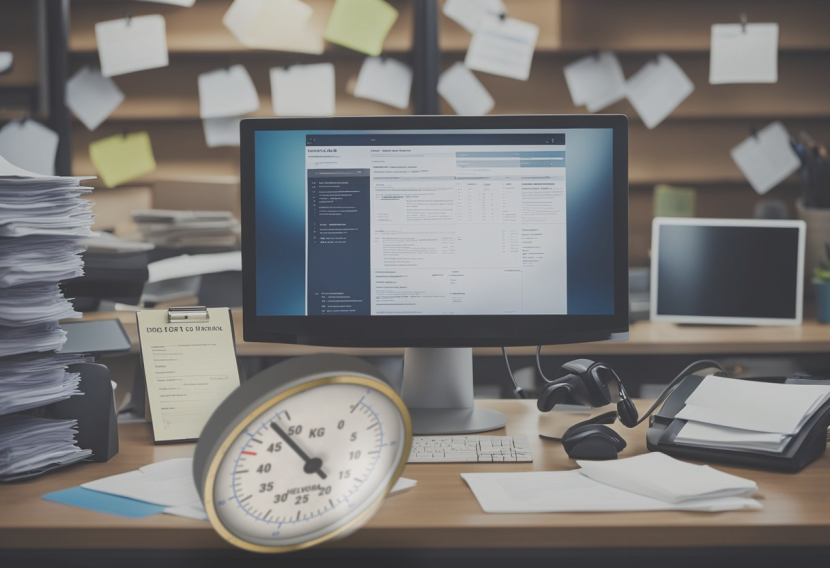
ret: {"value": 48, "unit": "kg"}
